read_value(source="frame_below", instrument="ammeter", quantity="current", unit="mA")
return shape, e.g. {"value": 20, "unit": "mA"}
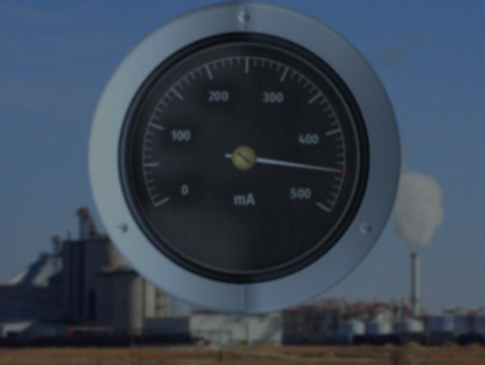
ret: {"value": 450, "unit": "mA"}
